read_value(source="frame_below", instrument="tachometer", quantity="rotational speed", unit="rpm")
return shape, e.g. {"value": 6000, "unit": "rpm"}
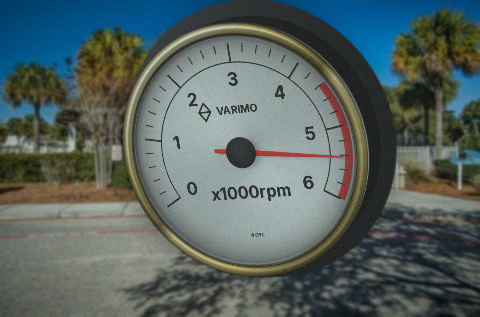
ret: {"value": 5400, "unit": "rpm"}
